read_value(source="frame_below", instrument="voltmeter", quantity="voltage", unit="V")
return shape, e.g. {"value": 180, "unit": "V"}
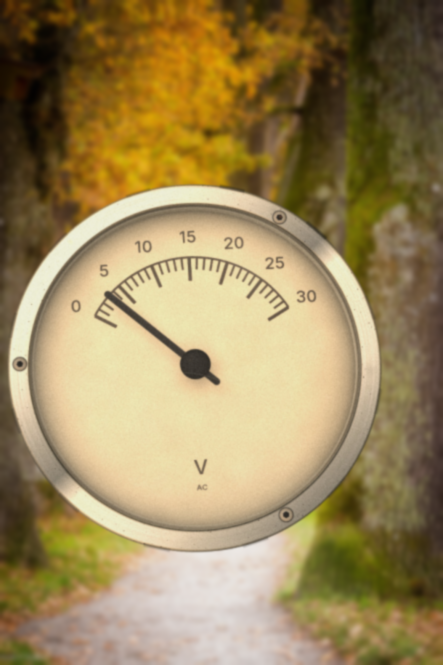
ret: {"value": 3, "unit": "V"}
